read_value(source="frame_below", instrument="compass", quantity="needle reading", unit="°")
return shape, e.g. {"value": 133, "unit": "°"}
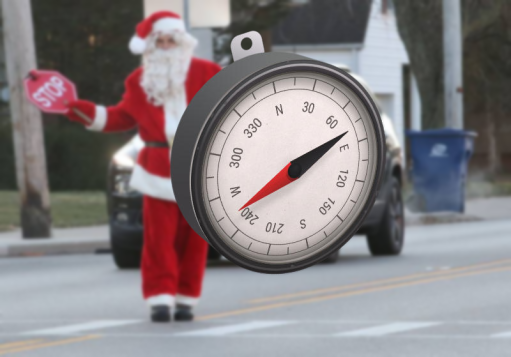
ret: {"value": 255, "unit": "°"}
